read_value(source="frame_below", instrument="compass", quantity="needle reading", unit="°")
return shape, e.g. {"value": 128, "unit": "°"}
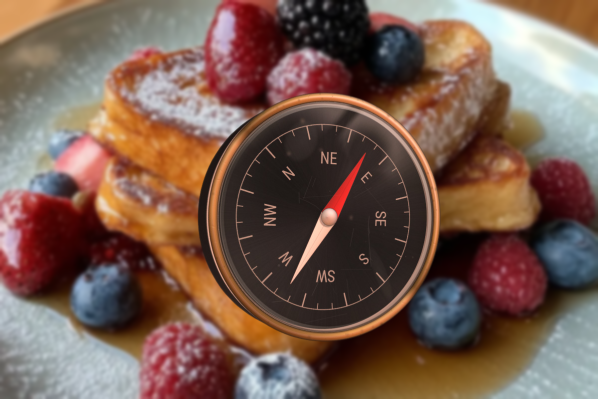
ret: {"value": 75, "unit": "°"}
